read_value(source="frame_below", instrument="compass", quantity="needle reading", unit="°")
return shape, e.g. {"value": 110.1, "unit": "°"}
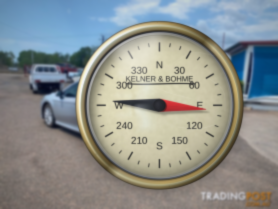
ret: {"value": 95, "unit": "°"}
